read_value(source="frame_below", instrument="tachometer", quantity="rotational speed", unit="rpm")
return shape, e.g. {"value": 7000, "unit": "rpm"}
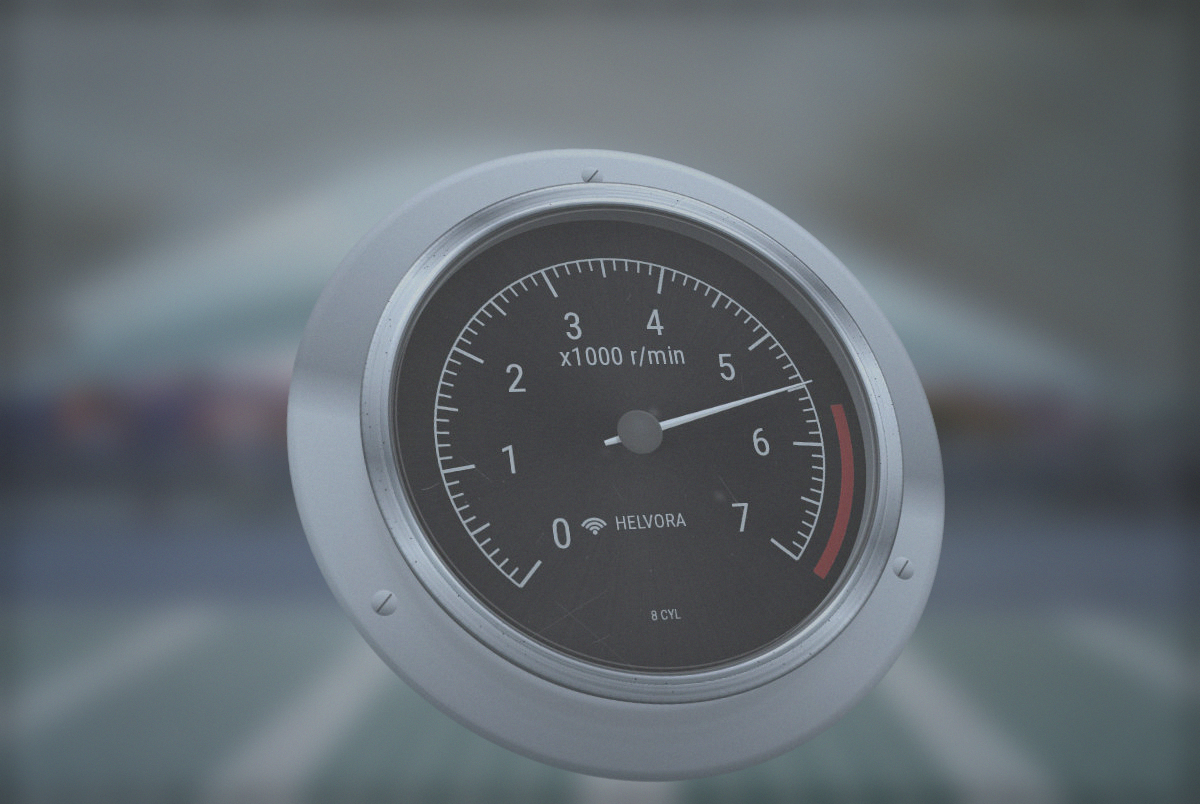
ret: {"value": 5500, "unit": "rpm"}
